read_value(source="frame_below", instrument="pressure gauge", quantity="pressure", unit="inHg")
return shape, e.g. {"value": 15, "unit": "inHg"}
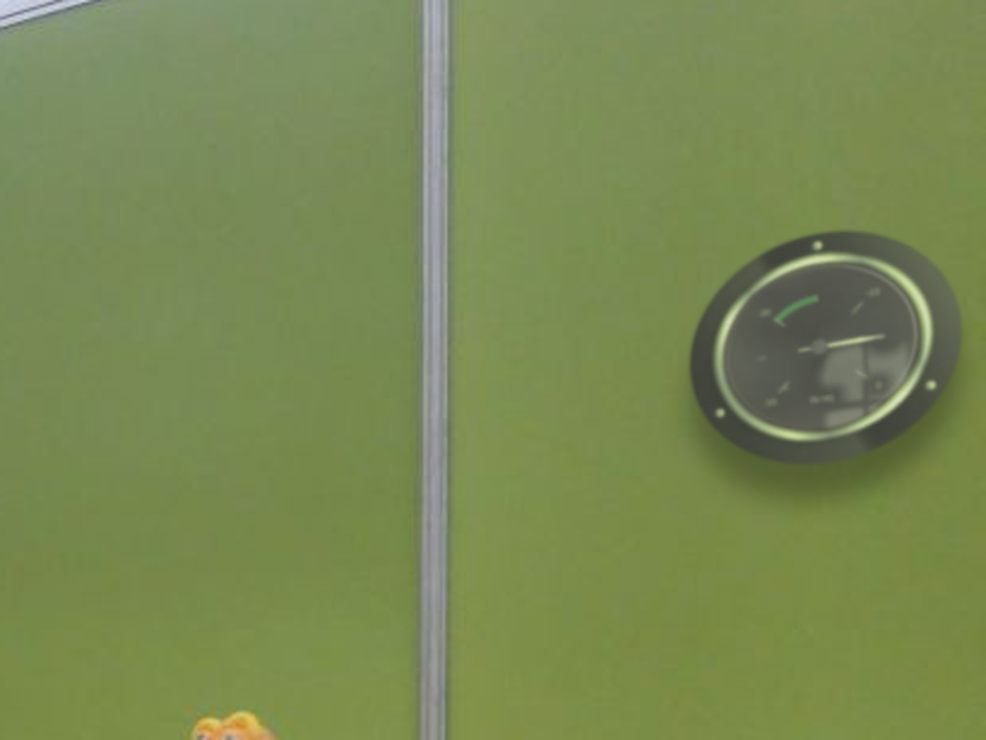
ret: {"value": -5, "unit": "inHg"}
